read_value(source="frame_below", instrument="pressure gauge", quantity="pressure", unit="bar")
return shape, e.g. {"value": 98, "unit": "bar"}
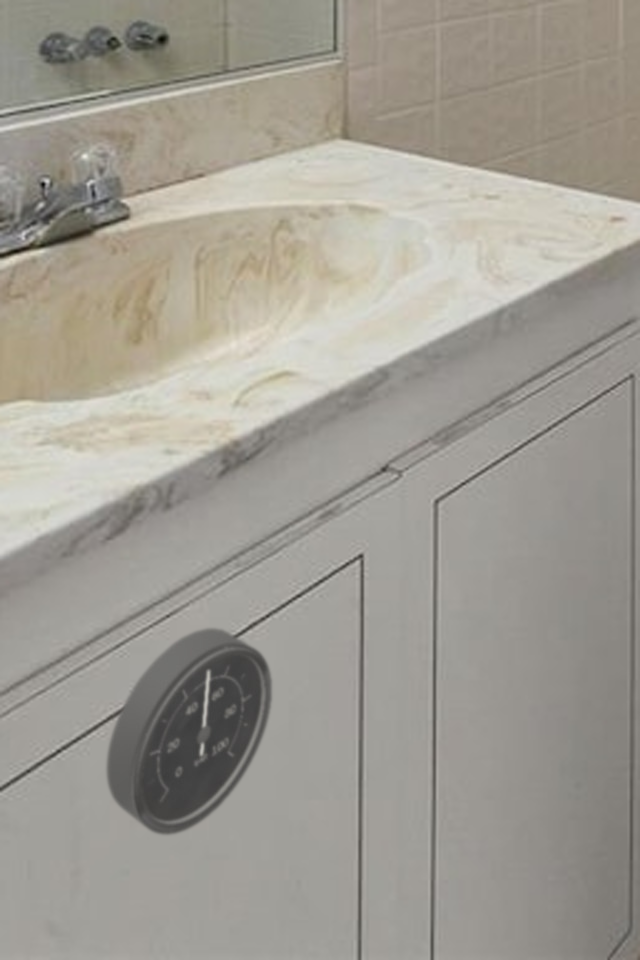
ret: {"value": 50, "unit": "bar"}
